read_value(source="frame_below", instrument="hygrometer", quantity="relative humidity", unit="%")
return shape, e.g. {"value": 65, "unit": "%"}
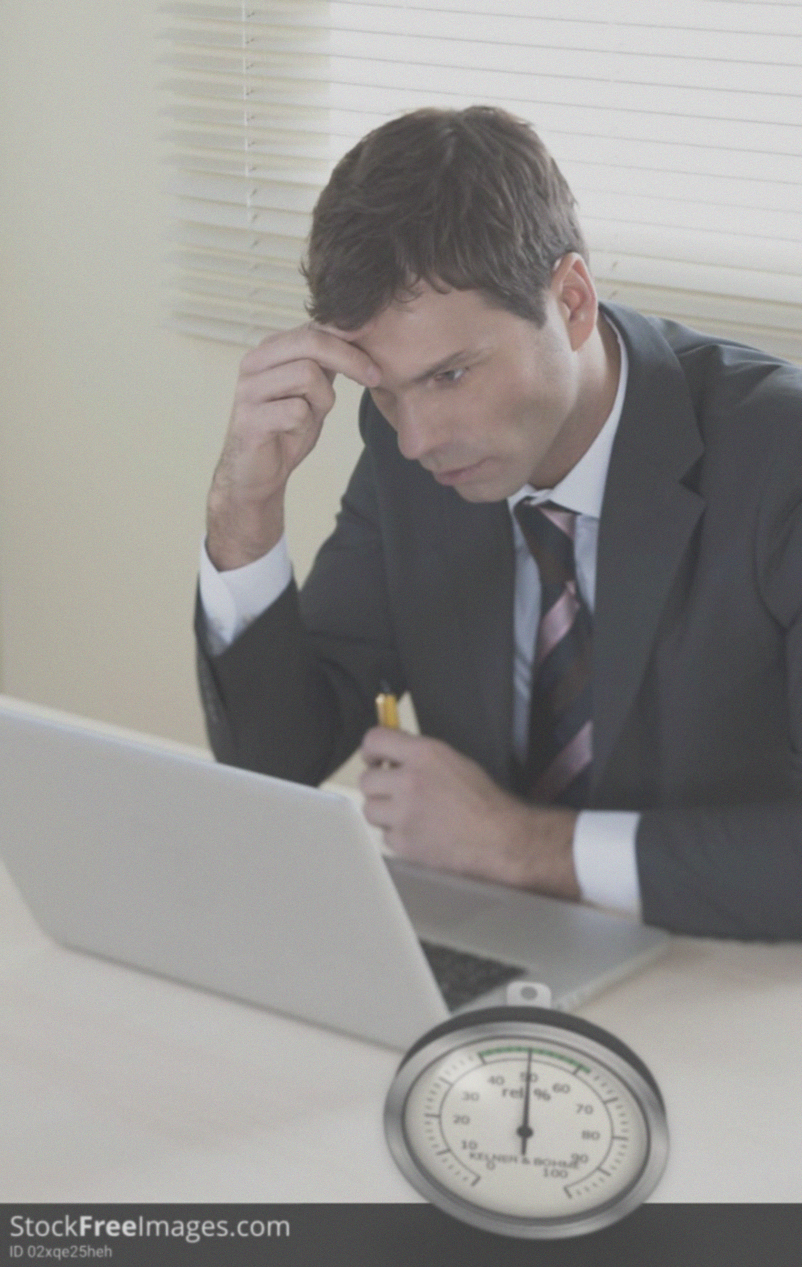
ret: {"value": 50, "unit": "%"}
